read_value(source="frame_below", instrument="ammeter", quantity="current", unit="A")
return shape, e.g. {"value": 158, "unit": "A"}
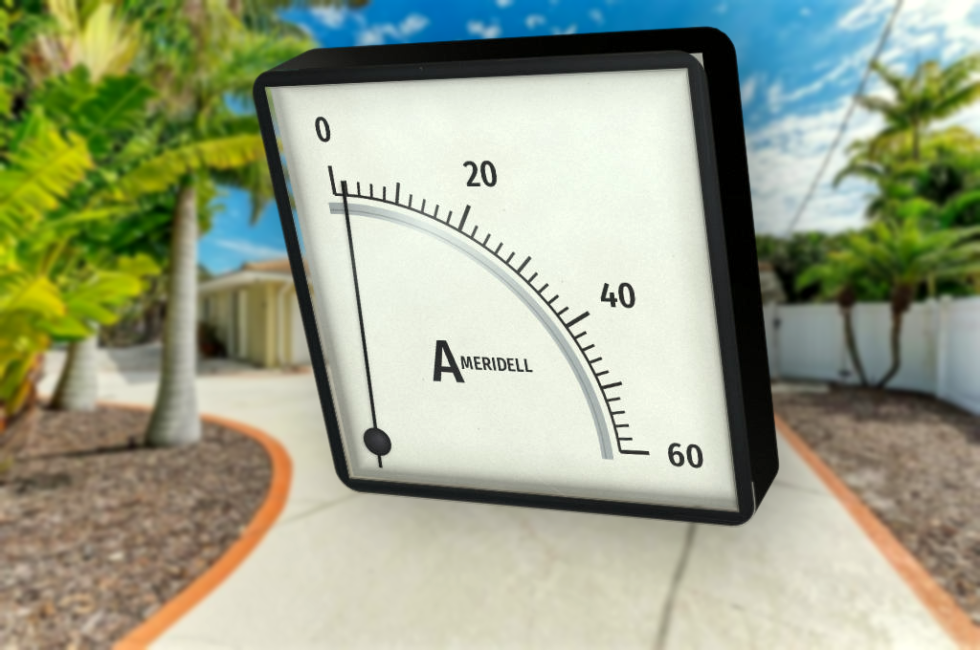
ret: {"value": 2, "unit": "A"}
